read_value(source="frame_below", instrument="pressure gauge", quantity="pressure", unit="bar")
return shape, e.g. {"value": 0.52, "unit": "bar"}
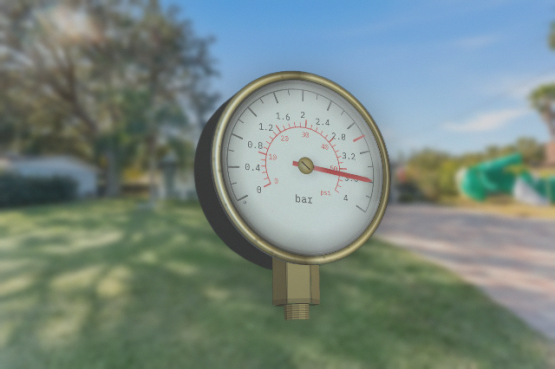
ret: {"value": 3.6, "unit": "bar"}
